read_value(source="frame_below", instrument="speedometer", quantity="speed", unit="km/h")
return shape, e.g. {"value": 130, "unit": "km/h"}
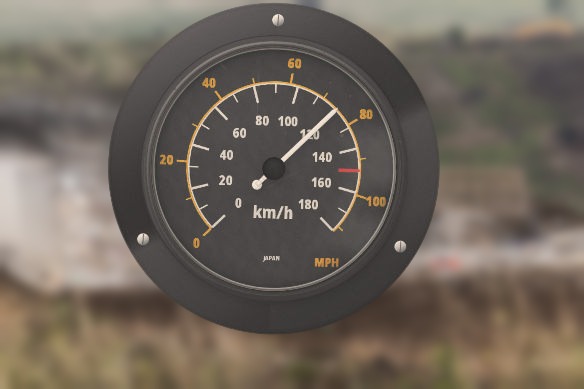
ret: {"value": 120, "unit": "km/h"}
